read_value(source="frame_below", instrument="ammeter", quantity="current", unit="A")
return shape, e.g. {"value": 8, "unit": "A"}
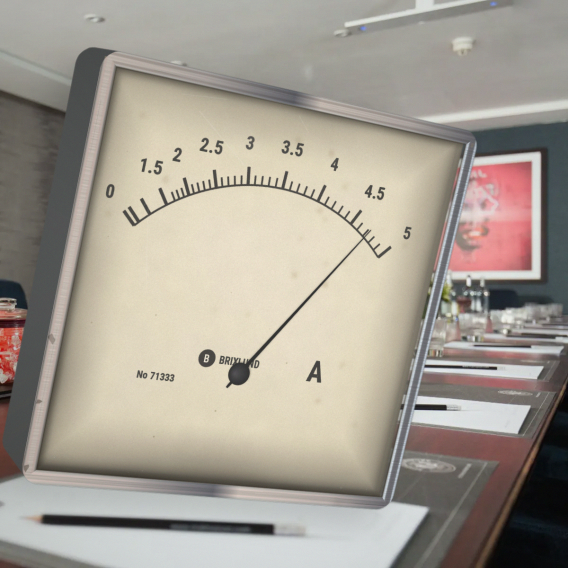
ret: {"value": 4.7, "unit": "A"}
